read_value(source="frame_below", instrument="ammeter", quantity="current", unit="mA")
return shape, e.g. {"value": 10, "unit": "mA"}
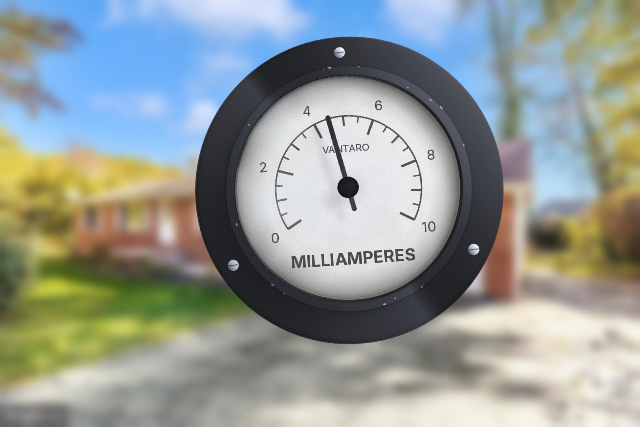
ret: {"value": 4.5, "unit": "mA"}
